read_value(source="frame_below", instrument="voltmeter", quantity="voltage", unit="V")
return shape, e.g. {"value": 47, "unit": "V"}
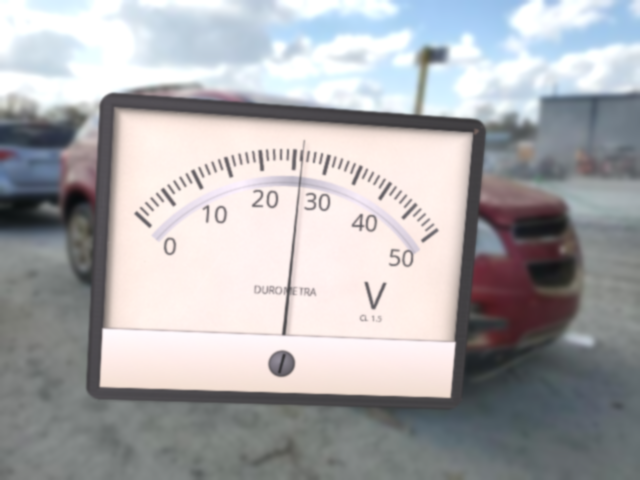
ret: {"value": 26, "unit": "V"}
